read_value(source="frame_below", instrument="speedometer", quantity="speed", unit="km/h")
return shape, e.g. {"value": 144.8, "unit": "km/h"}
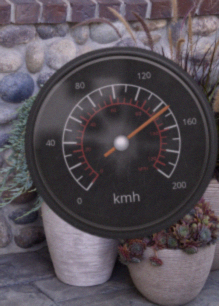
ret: {"value": 145, "unit": "km/h"}
